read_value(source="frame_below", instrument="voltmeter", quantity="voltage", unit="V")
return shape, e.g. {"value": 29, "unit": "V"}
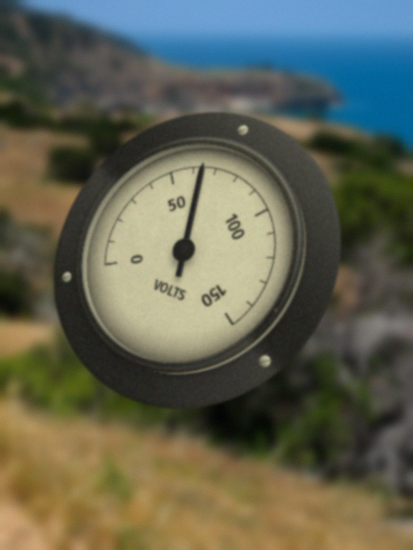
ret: {"value": 65, "unit": "V"}
